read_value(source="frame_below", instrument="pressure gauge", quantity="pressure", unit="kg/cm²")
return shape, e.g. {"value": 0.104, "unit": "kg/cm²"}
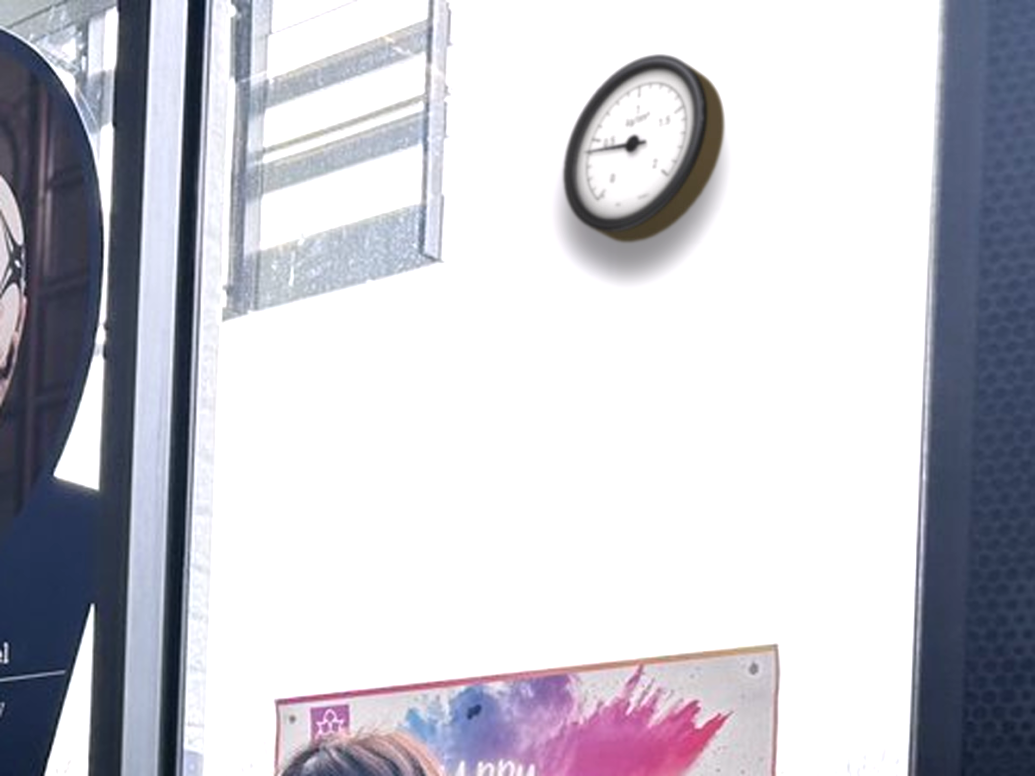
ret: {"value": 0.4, "unit": "kg/cm²"}
